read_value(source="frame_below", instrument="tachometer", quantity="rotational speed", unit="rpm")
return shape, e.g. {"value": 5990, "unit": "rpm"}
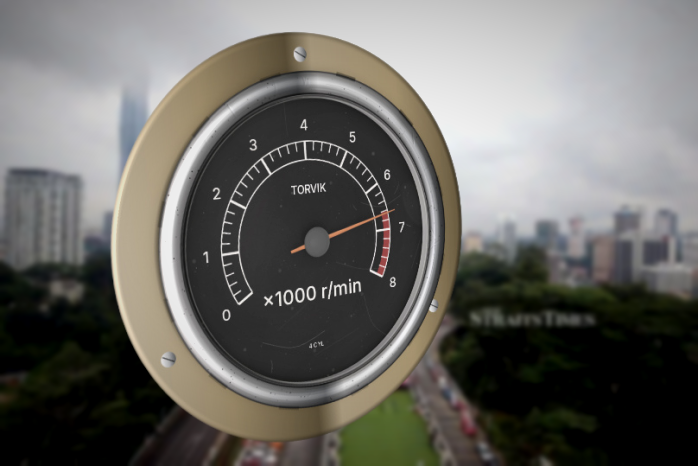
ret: {"value": 6600, "unit": "rpm"}
